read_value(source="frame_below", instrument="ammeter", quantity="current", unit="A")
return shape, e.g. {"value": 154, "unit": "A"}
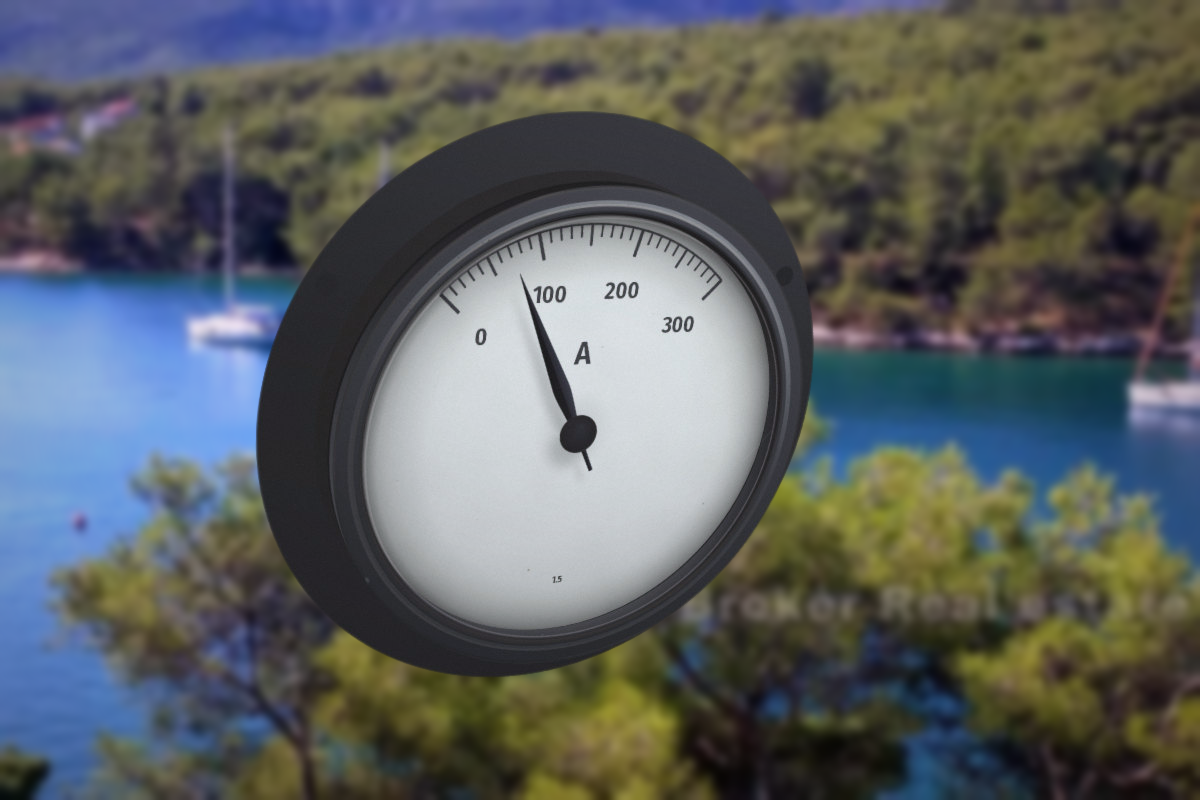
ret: {"value": 70, "unit": "A"}
